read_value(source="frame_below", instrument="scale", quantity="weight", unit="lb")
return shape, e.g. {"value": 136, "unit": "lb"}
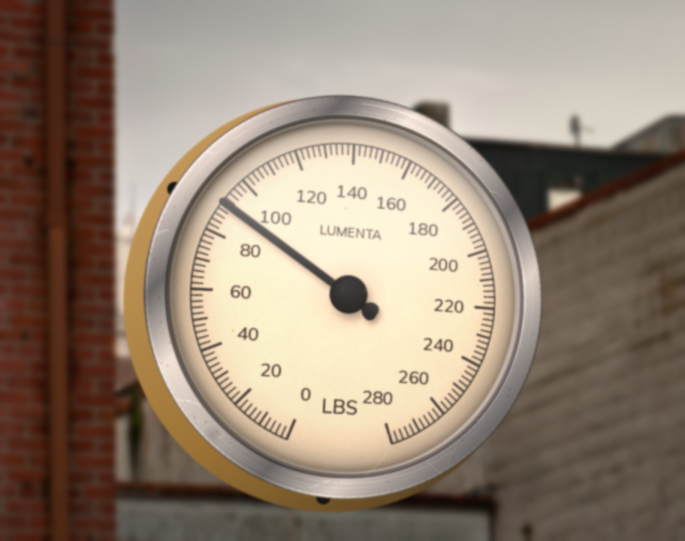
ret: {"value": 90, "unit": "lb"}
